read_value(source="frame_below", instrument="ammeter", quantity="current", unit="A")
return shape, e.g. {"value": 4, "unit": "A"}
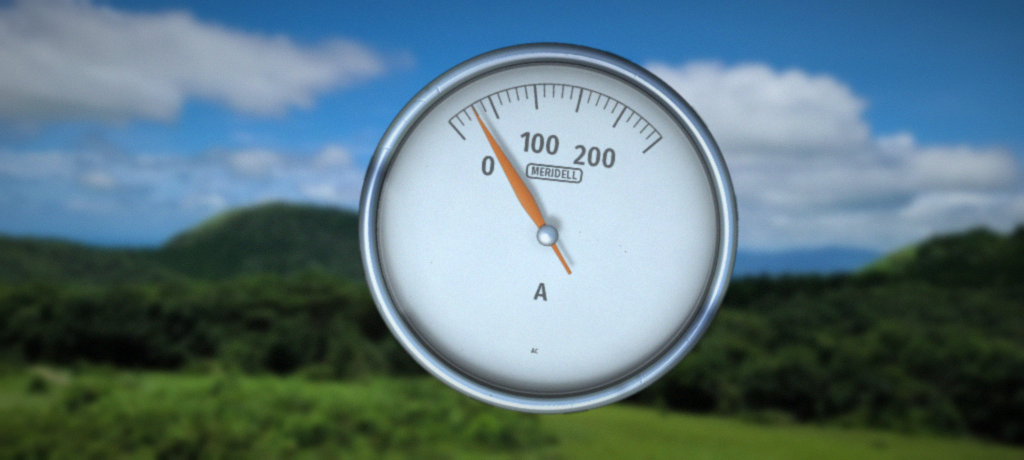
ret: {"value": 30, "unit": "A"}
